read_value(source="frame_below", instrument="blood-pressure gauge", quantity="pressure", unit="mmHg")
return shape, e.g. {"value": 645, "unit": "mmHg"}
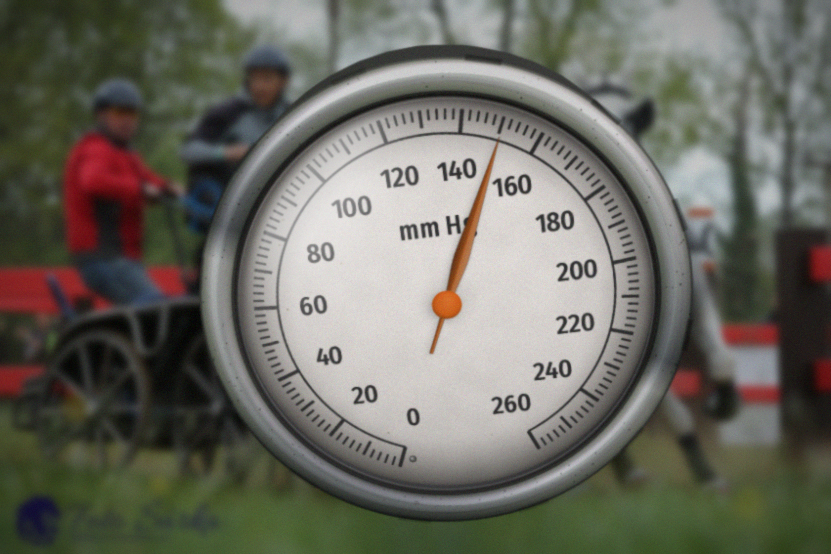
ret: {"value": 150, "unit": "mmHg"}
